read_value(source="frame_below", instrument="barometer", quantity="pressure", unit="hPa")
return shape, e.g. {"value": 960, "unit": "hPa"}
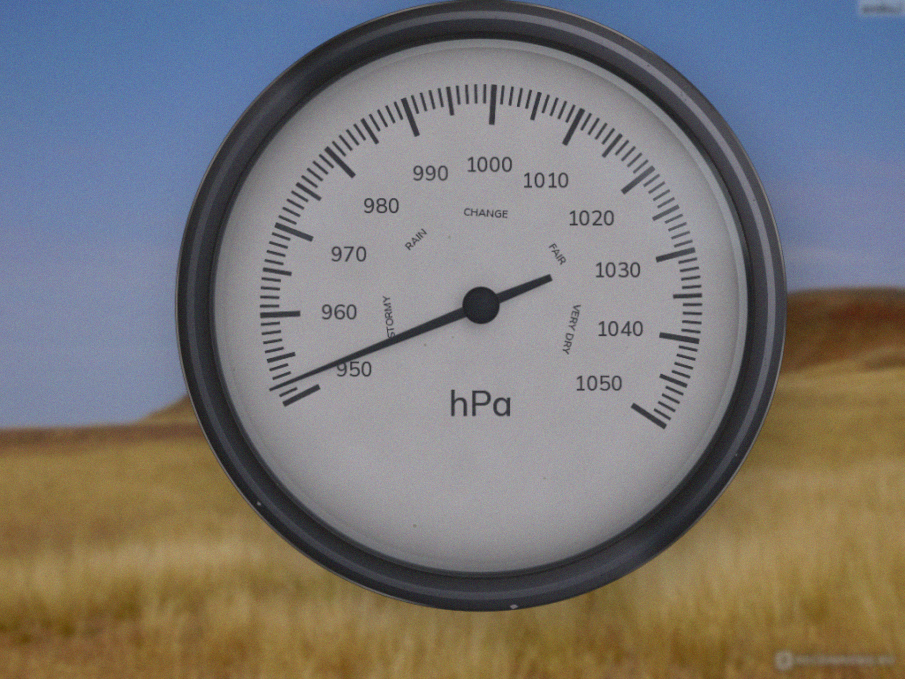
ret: {"value": 952, "unit": "hPa"}
